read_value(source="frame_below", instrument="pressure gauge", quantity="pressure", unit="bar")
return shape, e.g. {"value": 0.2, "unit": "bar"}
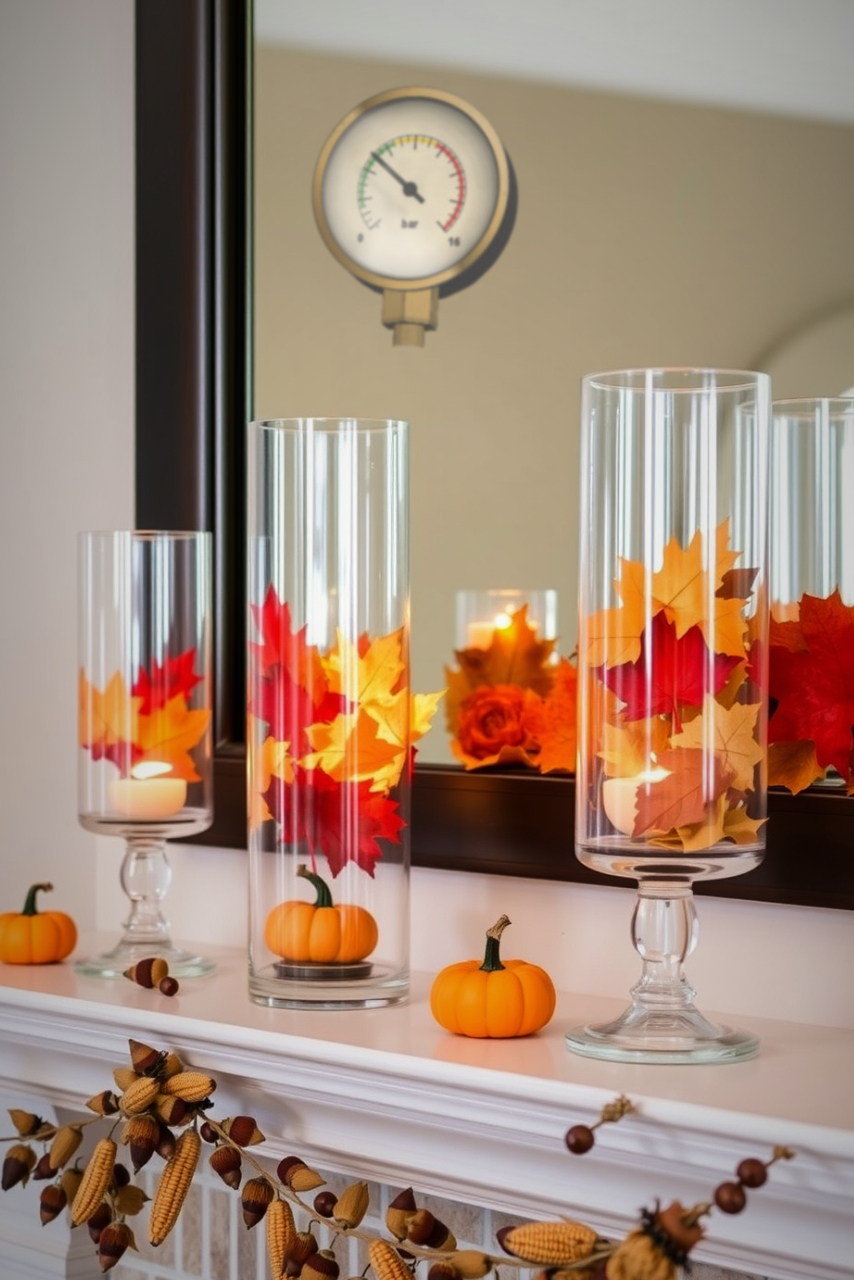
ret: {"value": 5, "unit": "bar"}
